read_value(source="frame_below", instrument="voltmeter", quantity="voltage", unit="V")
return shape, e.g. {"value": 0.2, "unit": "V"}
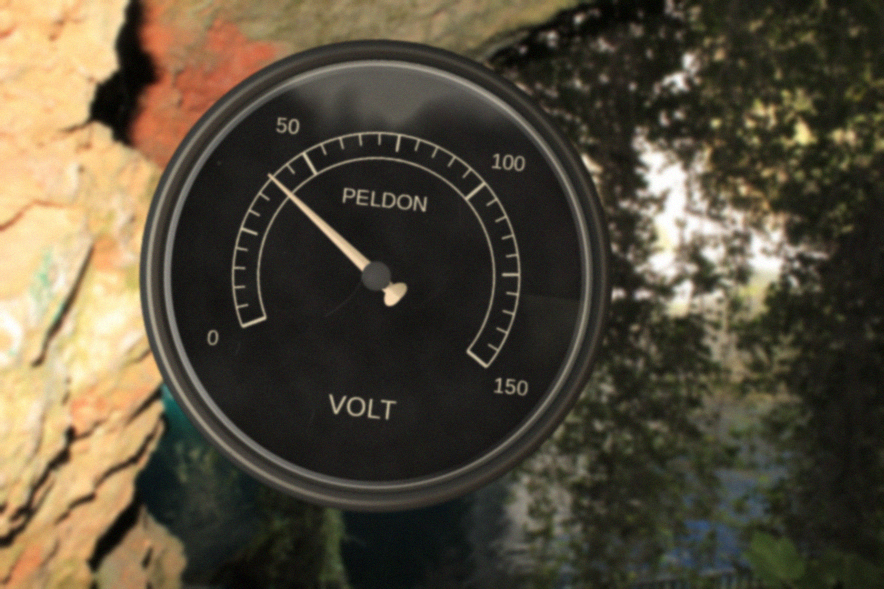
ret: {"value": 40, "unit": "V"}
